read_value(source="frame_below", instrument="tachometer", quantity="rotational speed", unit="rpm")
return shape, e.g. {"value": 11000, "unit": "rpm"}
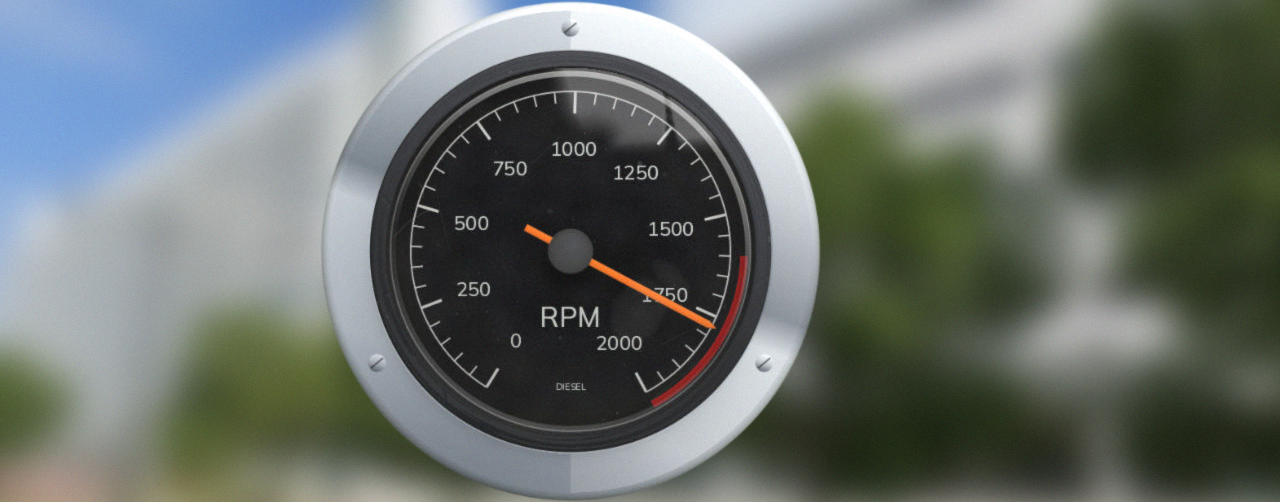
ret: {"value": 1775, "unit": "rpm"}
